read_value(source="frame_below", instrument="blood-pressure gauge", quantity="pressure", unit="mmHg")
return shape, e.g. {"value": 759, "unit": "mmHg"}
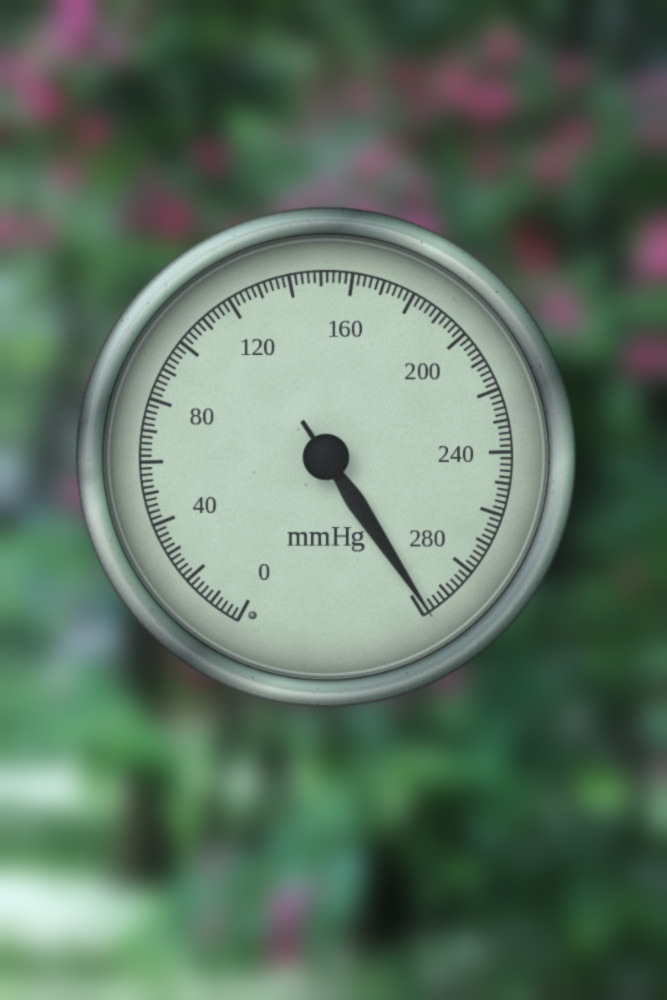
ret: {"value": 298, "unit": "mmHg"}
